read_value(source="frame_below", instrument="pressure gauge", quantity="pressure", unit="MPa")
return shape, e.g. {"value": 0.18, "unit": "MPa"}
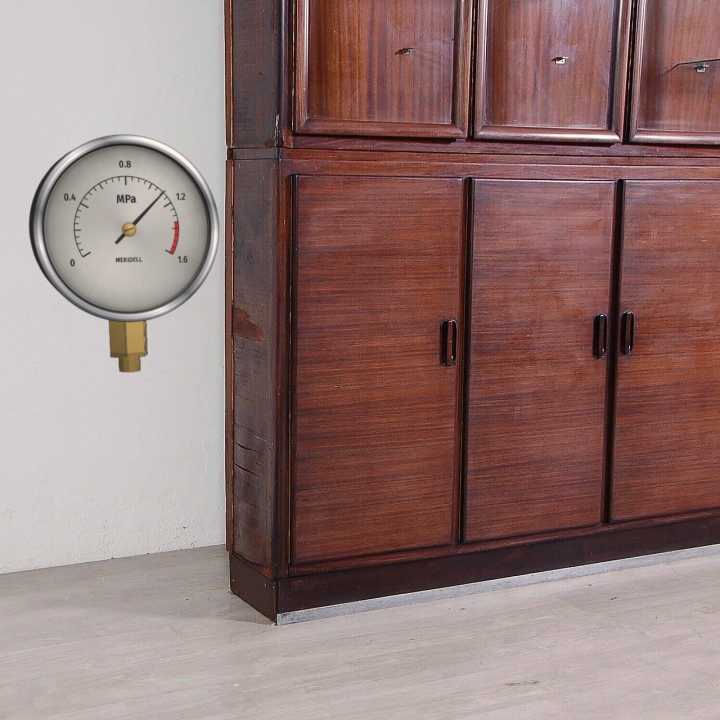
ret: {"value": 1.1, "unit": "MPa"}
